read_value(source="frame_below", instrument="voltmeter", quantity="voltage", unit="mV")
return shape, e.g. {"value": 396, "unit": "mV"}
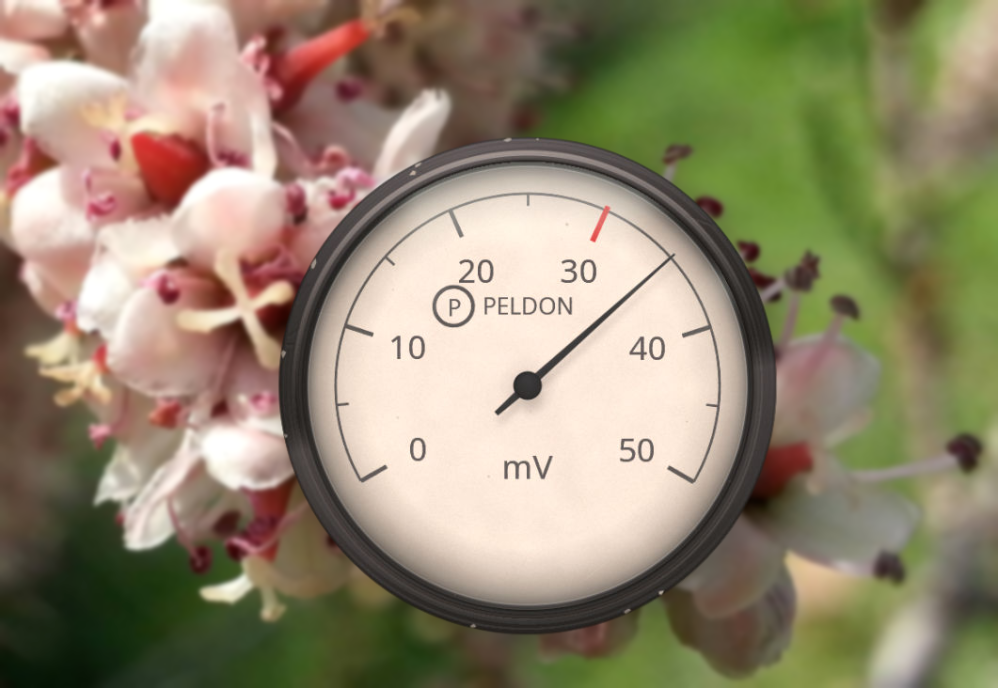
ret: {"value": 35, "unit": "mV"}
